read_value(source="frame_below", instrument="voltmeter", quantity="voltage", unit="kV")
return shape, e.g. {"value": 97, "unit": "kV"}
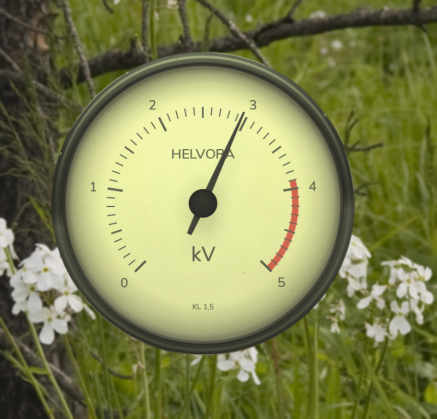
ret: {"value": 2.95, "unit": "kV"}
